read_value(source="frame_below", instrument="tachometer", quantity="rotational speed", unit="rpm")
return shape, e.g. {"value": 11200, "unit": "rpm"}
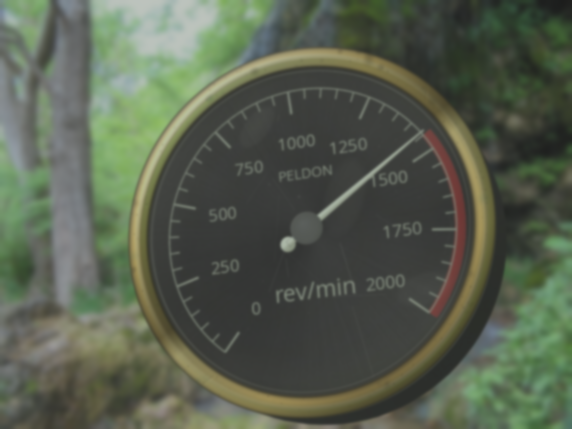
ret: {"value": 1450, "unit": "rpm"}
